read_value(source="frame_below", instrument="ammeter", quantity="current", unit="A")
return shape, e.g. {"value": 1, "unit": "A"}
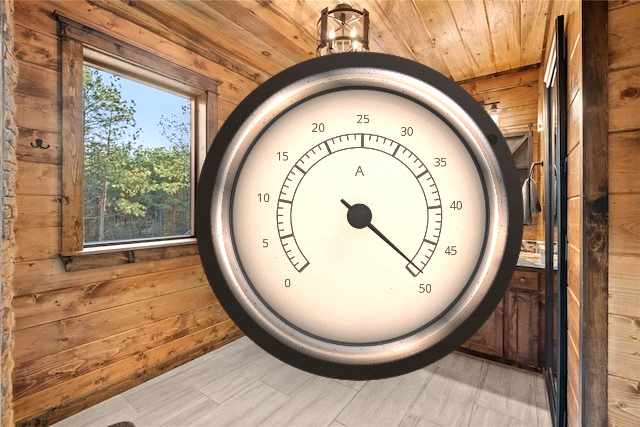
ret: {"value": 49, "unit": "A"}
